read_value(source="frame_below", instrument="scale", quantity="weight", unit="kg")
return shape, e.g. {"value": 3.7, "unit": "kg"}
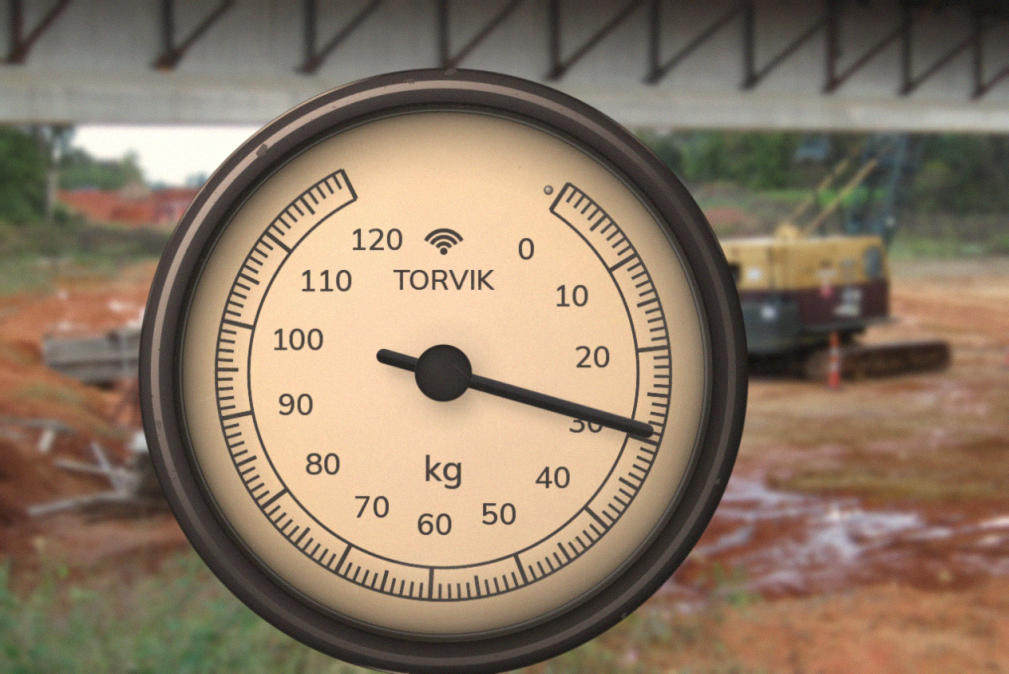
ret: {"value": 29, "unit": "kg"}
